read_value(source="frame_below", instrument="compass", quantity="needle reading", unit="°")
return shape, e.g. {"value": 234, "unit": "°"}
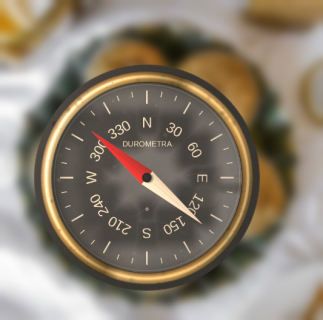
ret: {"value": 310, "unit": "°"}
